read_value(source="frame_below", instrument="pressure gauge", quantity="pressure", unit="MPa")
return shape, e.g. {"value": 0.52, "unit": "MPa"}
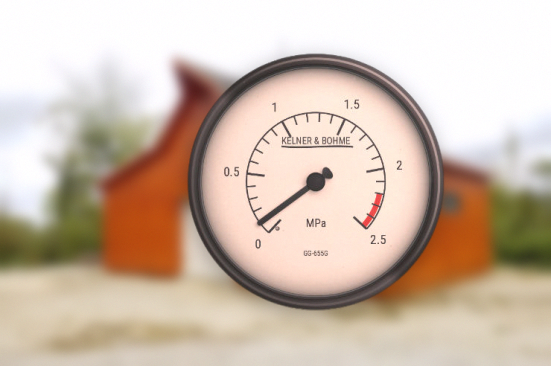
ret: {"value": 0.1, "unit": "MPa"}
